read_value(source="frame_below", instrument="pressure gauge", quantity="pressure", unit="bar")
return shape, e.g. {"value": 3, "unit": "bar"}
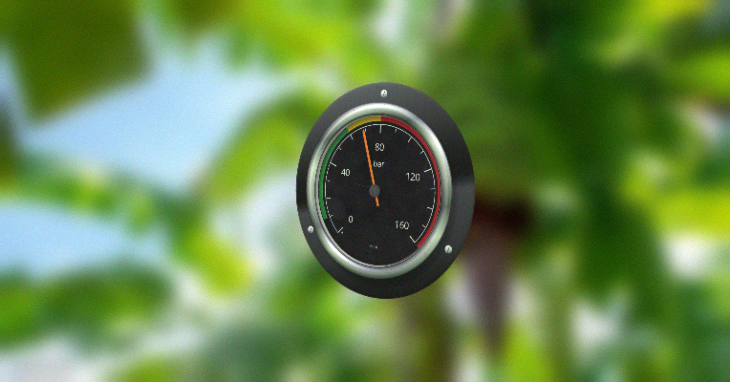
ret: {"value": 70, "unit": "bar"}
